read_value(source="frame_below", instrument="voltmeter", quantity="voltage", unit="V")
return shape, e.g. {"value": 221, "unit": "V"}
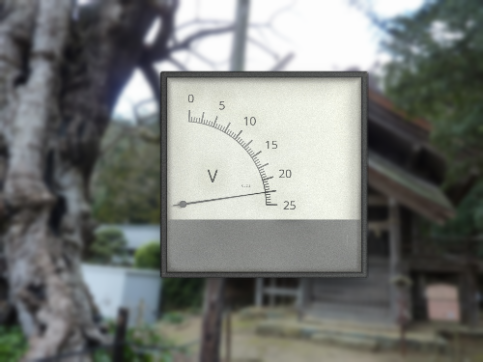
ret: {"value": 22.5, "unit": "V"}
